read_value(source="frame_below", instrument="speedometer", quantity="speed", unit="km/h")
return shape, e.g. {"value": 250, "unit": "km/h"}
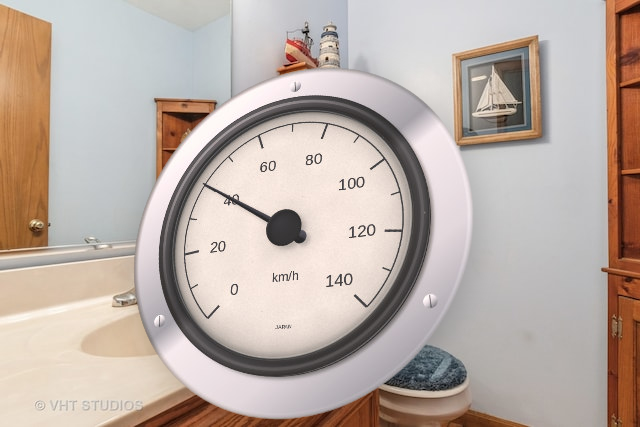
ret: {"value": 40, "unit": "km/h"}
